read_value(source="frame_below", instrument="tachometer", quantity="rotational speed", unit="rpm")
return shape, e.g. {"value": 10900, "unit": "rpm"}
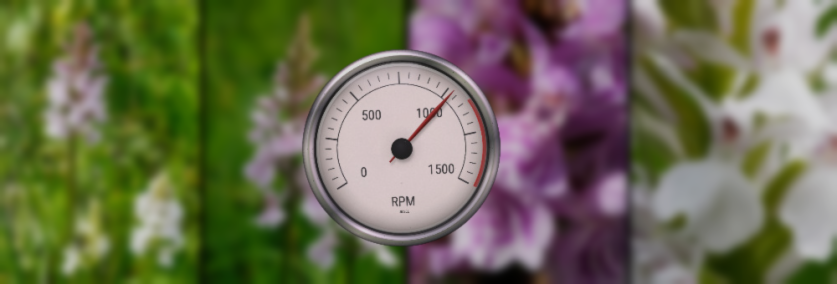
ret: {"value": 1025, "unit": "rpm"}
